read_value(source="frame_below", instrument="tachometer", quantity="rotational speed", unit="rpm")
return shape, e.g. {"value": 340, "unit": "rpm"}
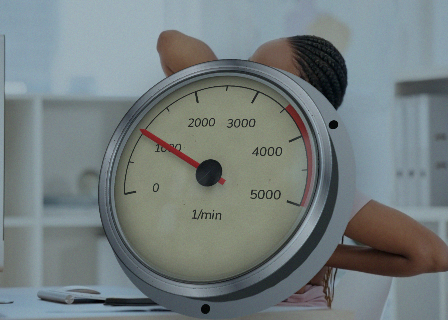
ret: {"value": 1000, "unit": "rpm"}
